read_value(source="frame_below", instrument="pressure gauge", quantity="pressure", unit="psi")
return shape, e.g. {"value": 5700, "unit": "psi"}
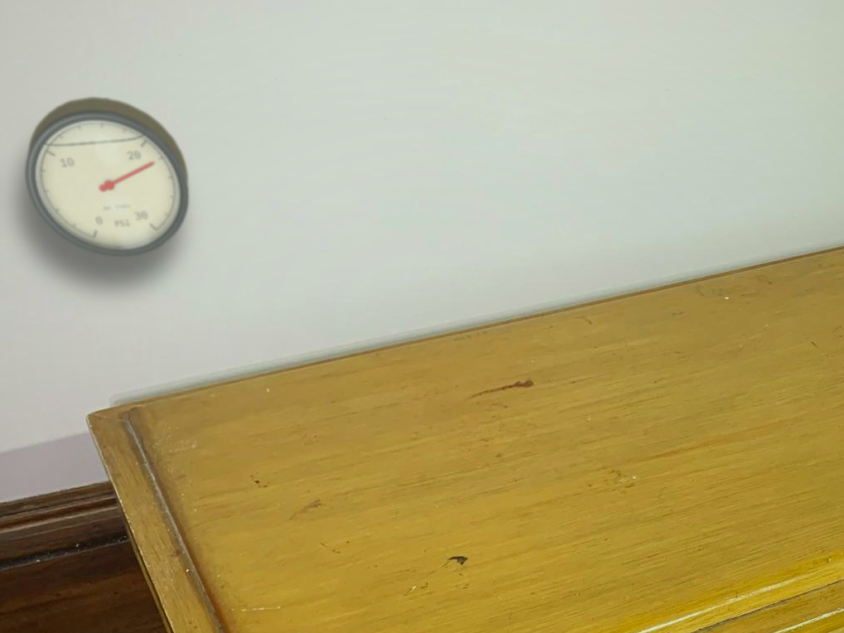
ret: {"value": 22, "unit": "psi"}
